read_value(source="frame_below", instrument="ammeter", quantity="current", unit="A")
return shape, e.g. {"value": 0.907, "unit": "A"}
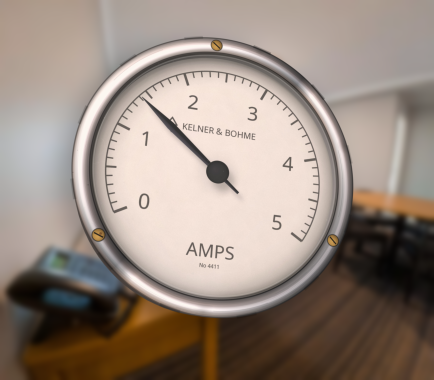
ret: {"value": 1.4, "unit": "A"}
